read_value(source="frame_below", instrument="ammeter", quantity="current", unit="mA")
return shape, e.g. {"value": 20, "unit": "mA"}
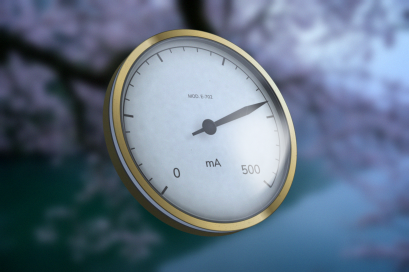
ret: {"value": 380, "unit": "mA"}
